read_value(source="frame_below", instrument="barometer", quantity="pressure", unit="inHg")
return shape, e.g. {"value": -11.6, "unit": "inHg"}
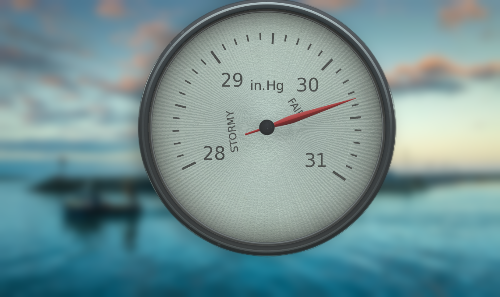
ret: {"value": 30.35, "unit": "inHg"}
